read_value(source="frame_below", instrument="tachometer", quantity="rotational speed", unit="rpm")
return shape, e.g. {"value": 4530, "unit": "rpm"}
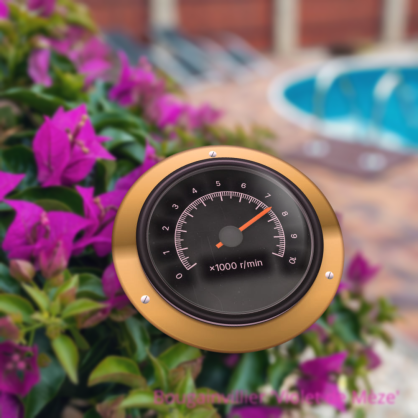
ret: {"value": 7500, "unit": "rpm"}
